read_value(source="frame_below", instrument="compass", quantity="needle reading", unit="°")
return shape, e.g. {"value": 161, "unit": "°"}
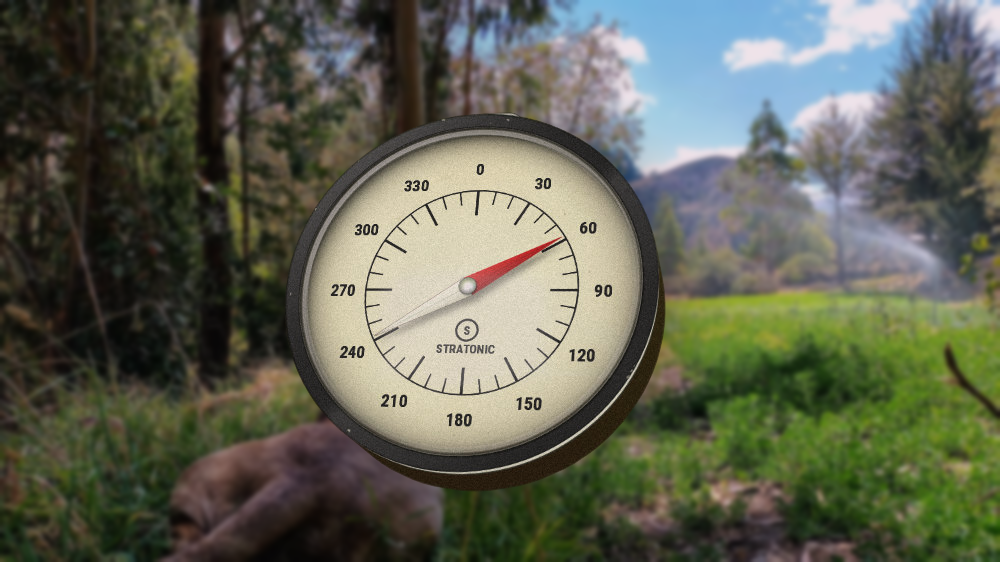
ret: {"value": 60, "unit": "°"}
